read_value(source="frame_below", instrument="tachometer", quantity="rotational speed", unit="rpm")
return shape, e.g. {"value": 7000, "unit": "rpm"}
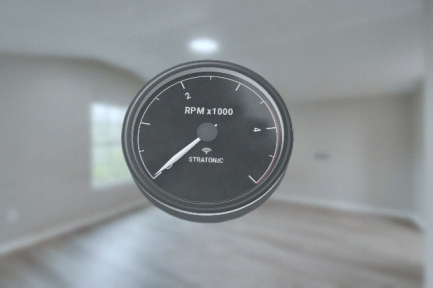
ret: {"value": 0, "unit": "rpm"}
